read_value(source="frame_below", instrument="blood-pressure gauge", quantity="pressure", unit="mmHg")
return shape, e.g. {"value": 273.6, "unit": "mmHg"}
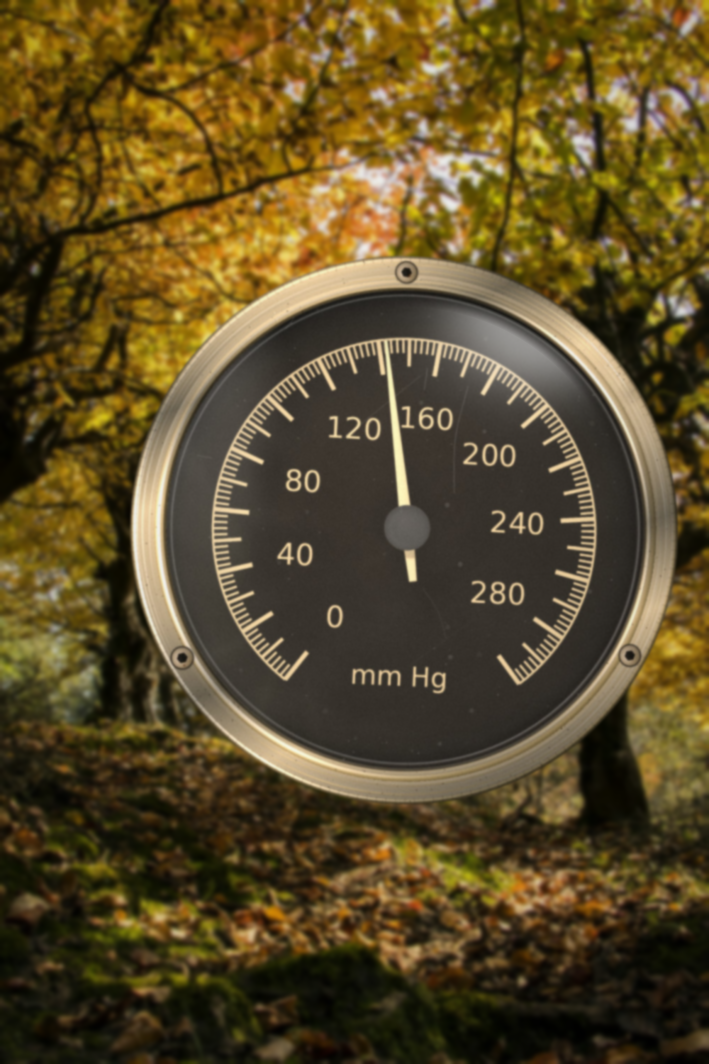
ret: {"value": 142, "unit": "mmHg"}
